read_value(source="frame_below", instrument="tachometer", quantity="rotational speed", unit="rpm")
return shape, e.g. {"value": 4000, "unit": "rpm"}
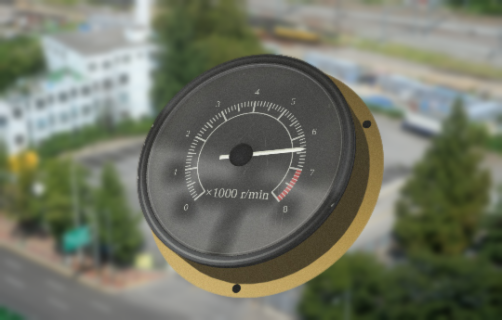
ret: {"value": 6500, "unit": "rpm"}
